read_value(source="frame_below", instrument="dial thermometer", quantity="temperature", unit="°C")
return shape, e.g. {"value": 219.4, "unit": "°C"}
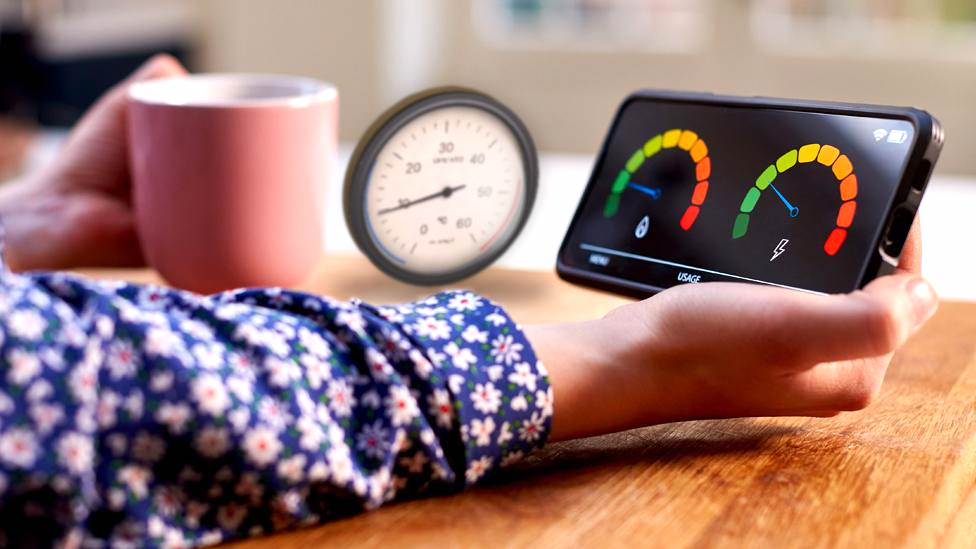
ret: {"value": 10, "unit": "°C"}
